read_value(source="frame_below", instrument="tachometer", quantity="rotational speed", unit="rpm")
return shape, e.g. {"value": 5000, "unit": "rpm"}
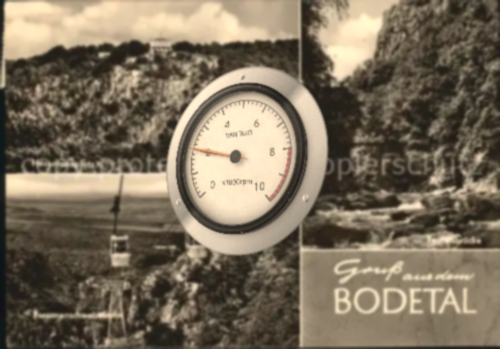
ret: {"value": 2000, "unit": "rpm"}
